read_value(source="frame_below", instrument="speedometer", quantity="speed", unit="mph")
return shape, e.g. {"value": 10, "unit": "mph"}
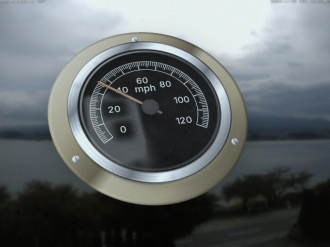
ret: {"value": 35, "unit": "mph"}
